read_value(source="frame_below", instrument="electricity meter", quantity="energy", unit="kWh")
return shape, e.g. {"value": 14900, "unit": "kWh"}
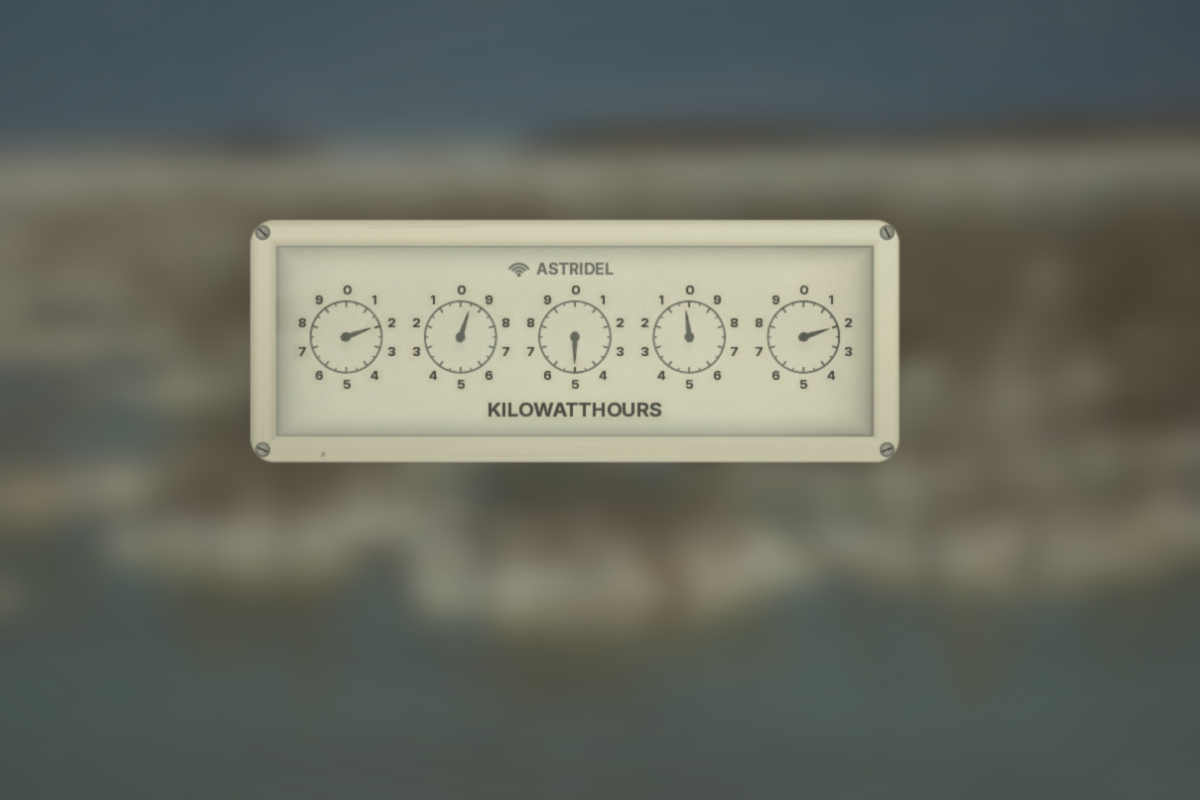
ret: {"value": 19502, "unit": "kWh"}
